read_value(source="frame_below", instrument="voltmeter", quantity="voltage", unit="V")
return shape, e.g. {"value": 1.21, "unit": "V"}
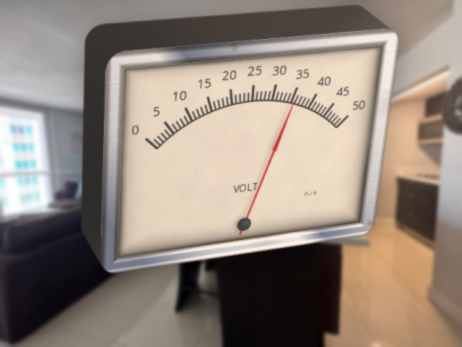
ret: {"value": 35, "unit": "V"}
